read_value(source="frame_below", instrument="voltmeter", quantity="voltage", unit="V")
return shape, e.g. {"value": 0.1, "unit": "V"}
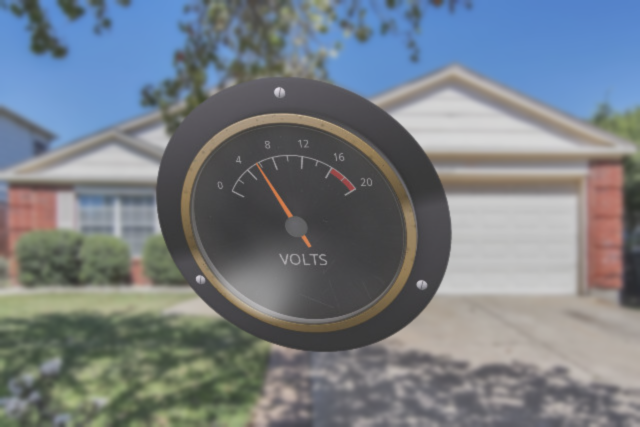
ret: {"value": 6, "unit": "V"}
